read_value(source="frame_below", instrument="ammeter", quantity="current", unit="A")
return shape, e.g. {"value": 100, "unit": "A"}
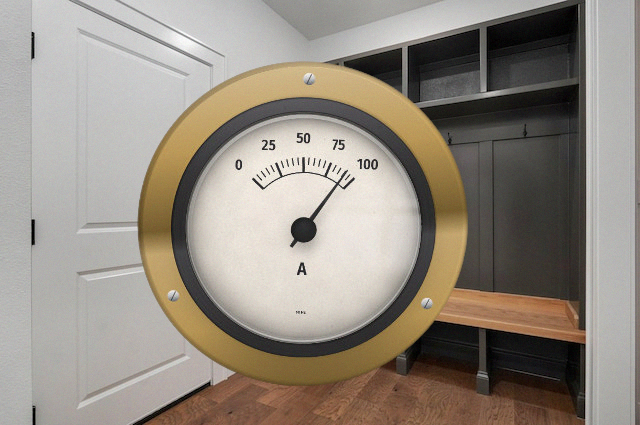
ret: {"value": 90, "unit": "A"}
